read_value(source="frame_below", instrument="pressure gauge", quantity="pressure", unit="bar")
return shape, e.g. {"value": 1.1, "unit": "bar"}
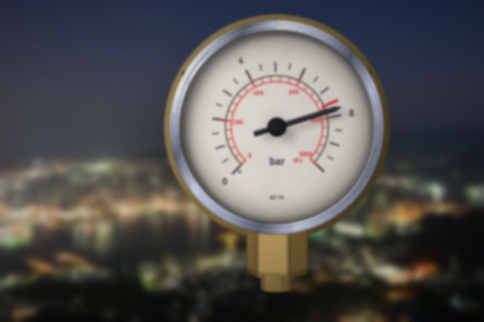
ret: {"value": 7.75, "unit": "bar"}
